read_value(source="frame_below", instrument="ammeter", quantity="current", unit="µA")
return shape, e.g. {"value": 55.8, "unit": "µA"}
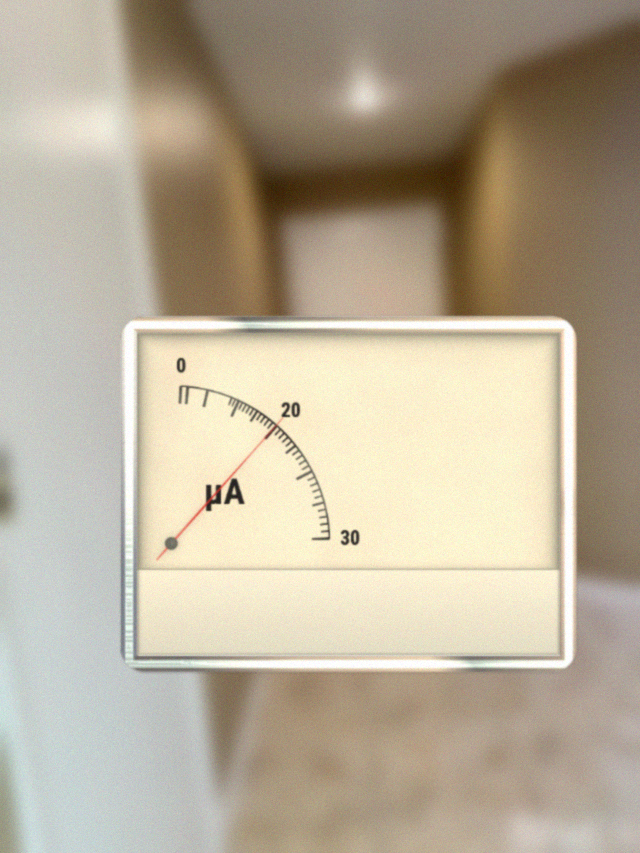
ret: {"value": 20, "unit": "µA"}
